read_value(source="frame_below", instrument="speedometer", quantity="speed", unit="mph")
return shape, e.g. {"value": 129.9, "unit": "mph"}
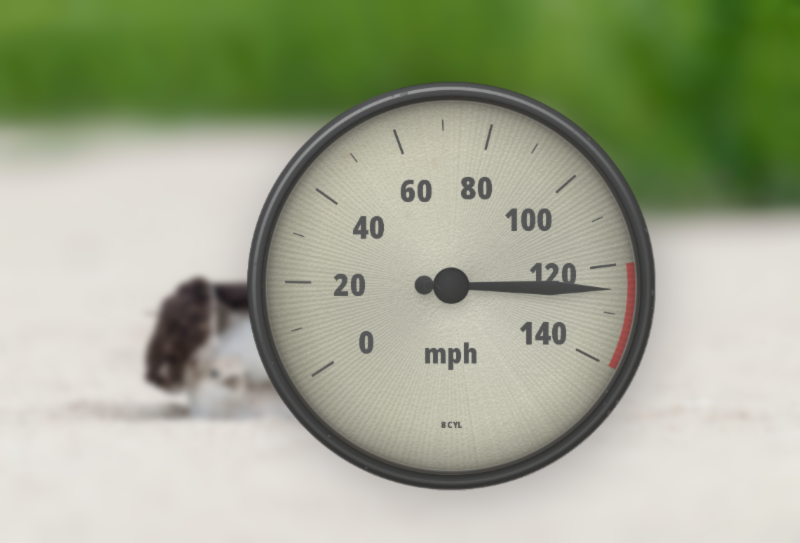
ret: {"value": 125, "unit": "mph"}
